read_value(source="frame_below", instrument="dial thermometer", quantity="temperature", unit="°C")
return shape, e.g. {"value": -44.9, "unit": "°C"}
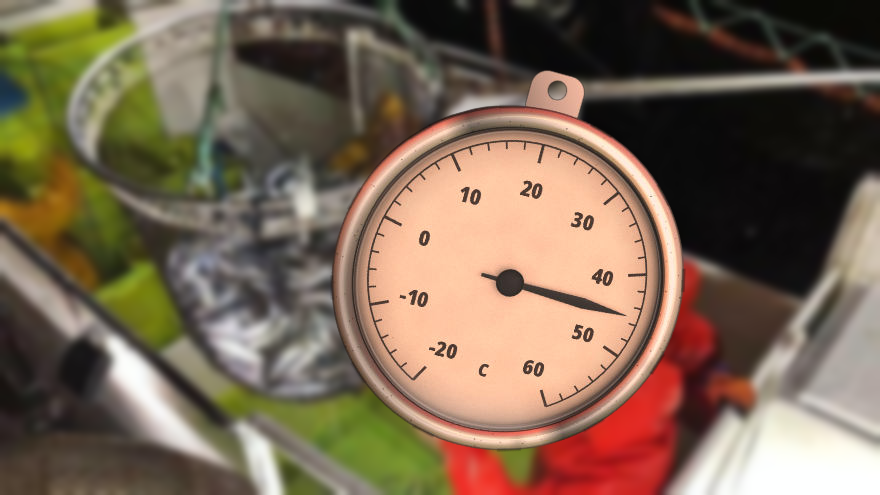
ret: {"value": 45, "unit": "°C"}
